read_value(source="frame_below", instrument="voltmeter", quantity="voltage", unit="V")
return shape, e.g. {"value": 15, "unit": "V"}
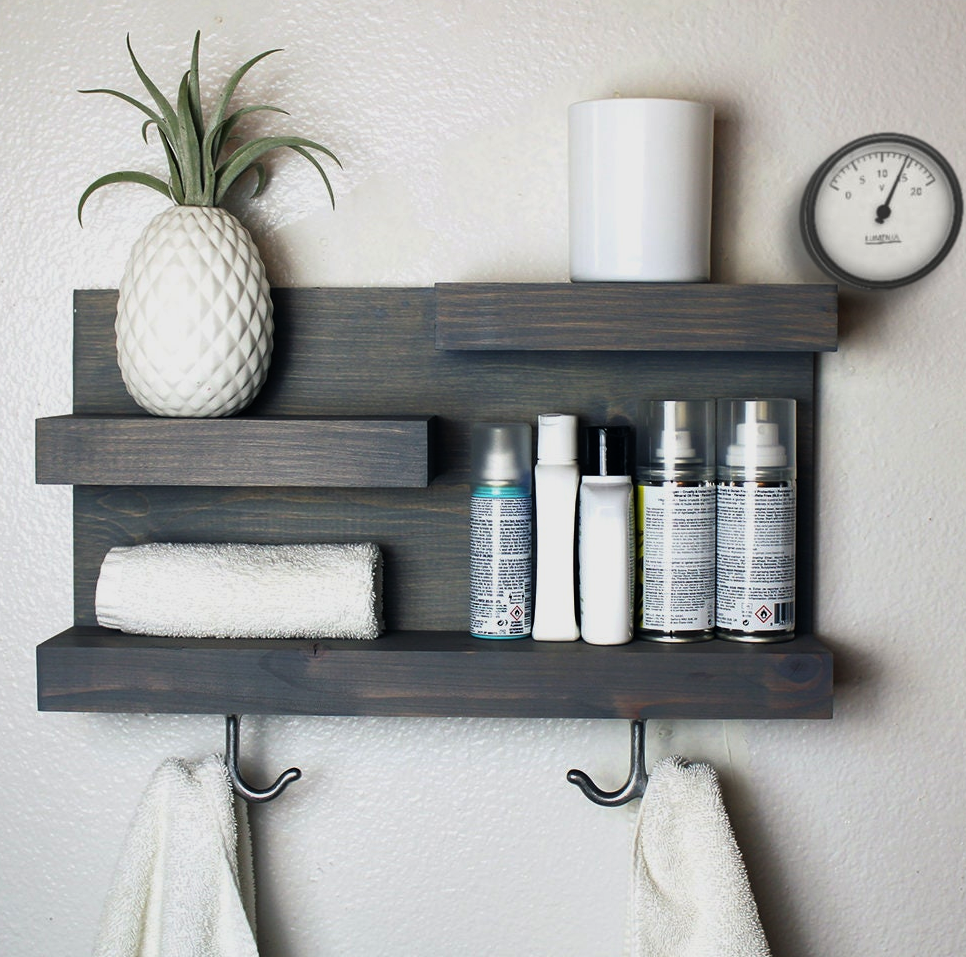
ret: {"value": 14, "unit": "V"}
